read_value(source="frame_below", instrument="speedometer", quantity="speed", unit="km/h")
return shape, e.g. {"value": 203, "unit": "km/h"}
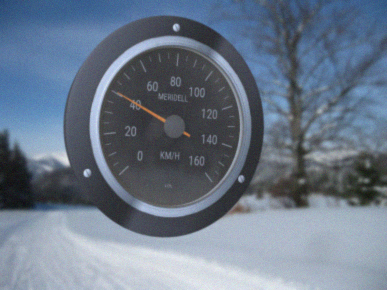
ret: {"value": 40, "unit": "km/h"}
